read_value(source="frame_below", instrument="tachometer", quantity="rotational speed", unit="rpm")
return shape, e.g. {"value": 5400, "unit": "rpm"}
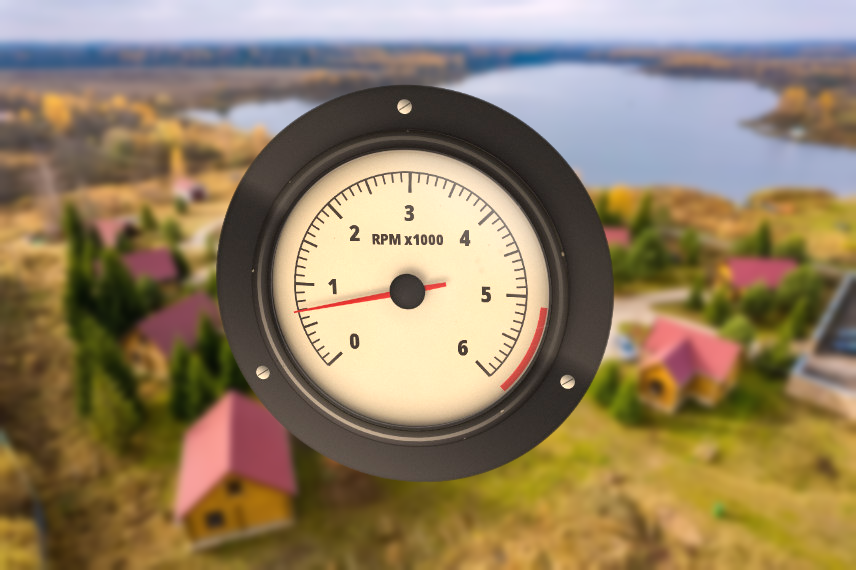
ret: {"value": 700, "unit": "rpm"}
